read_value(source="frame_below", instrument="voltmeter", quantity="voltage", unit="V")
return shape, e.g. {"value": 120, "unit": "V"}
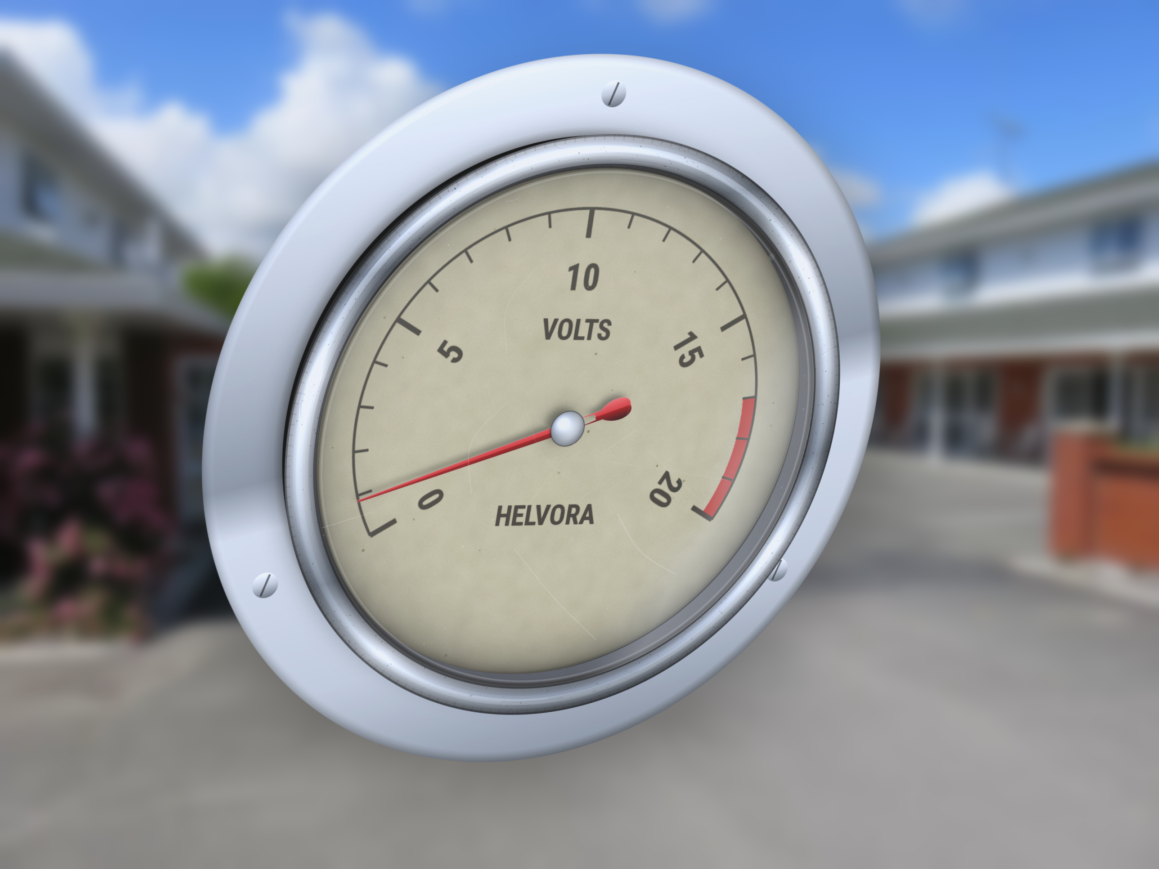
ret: {"value": 1, "unit": "V"}
